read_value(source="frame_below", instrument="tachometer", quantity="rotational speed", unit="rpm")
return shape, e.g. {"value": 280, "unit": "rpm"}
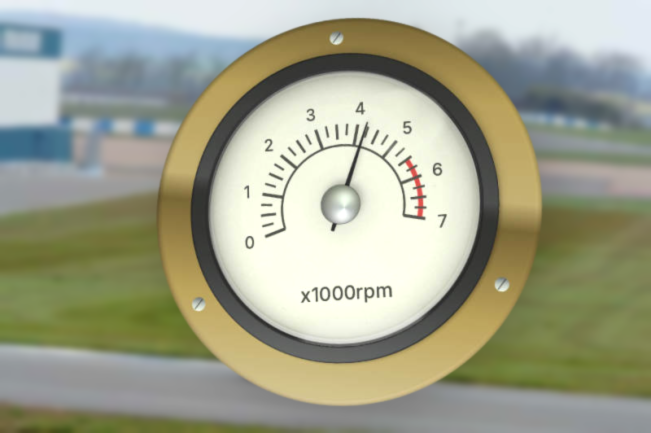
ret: {"value": 4250, "unit": "rpm"}
